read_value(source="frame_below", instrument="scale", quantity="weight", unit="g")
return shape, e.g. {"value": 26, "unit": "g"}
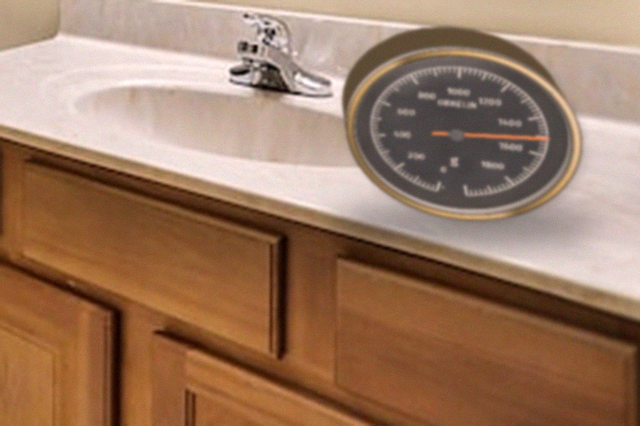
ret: {"value": 1500, "unit": "g"}
